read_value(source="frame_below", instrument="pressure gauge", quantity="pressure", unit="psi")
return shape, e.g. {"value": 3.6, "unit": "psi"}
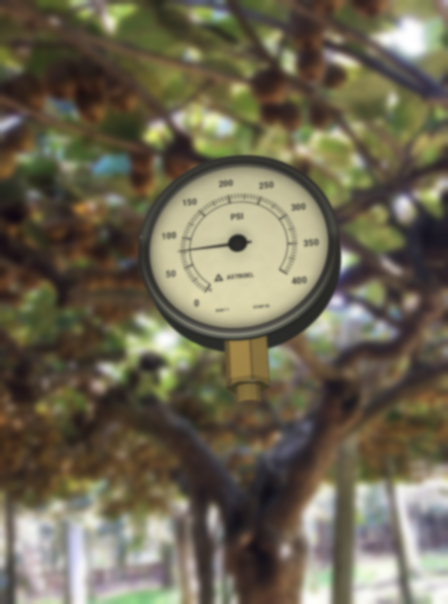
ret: {"value": 75, "unit": "psi"}
